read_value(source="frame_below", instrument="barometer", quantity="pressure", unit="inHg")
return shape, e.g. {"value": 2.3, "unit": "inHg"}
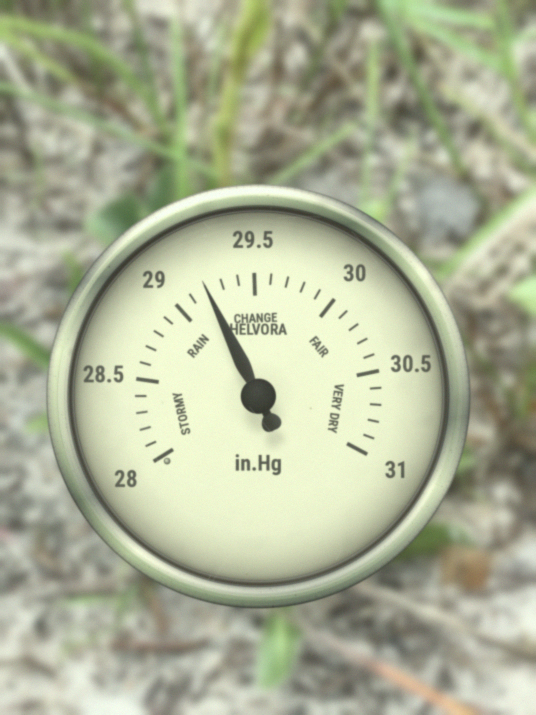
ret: {"value": 29.2, "unit": "inHg"}
